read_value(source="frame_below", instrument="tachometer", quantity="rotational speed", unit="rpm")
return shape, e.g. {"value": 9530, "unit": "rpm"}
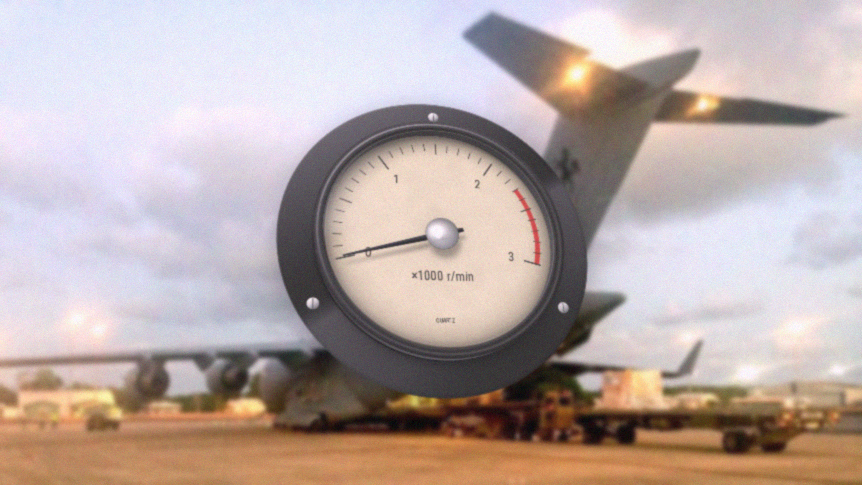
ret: {"value": 0, "unit": "rpm"}
